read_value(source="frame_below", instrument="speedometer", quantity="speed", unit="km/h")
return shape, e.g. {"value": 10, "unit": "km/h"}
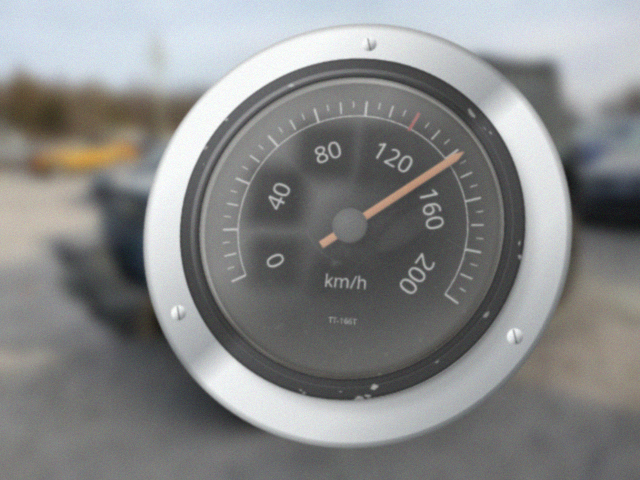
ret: {"value": 142.5, "unit": "km/h"}
